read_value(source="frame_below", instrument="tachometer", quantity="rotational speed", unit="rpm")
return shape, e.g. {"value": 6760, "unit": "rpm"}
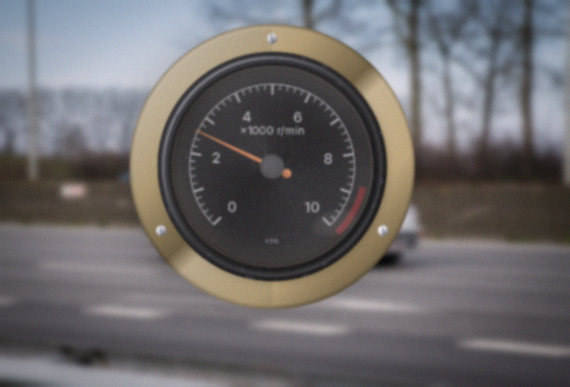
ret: {"value": 2600, "unit": "rpm"}
